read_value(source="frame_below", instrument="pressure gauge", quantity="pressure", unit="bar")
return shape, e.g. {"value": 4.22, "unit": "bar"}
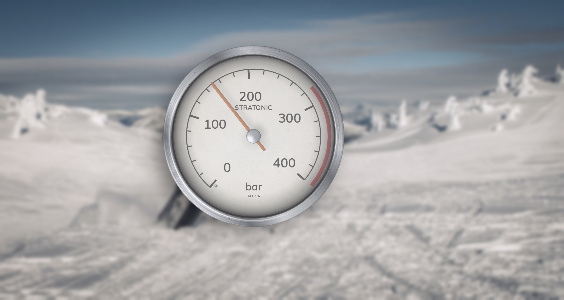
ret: {"value": 150, "unit": "bar"}
